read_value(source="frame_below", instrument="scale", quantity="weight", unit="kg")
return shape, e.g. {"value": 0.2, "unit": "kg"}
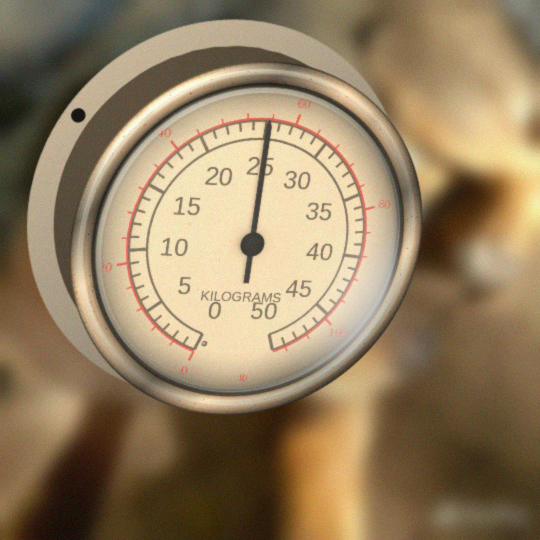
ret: {"value": 25, "unit": "kg"}
